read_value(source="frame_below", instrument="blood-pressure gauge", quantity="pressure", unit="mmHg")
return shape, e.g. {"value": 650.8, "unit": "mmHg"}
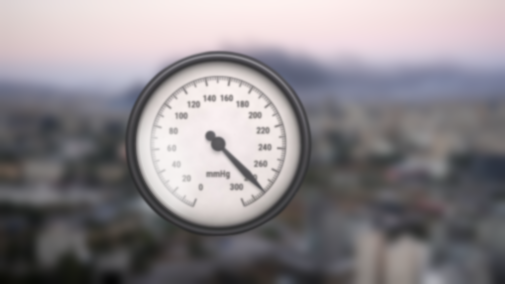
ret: {"value": 280, "unit": "mmHg"}
